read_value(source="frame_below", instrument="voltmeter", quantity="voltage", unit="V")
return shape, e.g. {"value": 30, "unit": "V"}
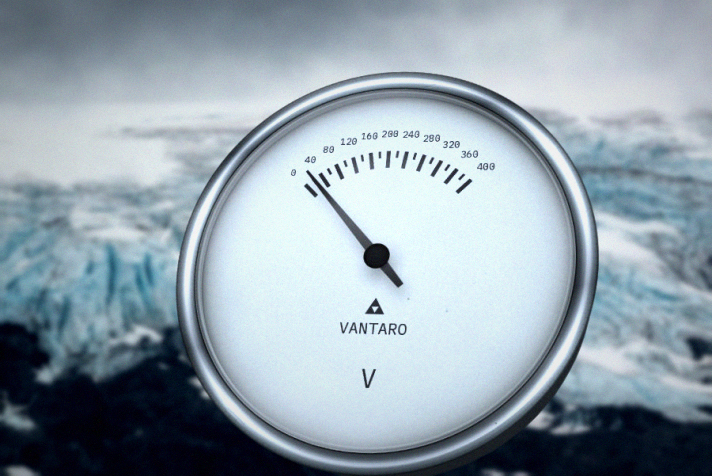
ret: {"value": 20, "unit": "V"}
